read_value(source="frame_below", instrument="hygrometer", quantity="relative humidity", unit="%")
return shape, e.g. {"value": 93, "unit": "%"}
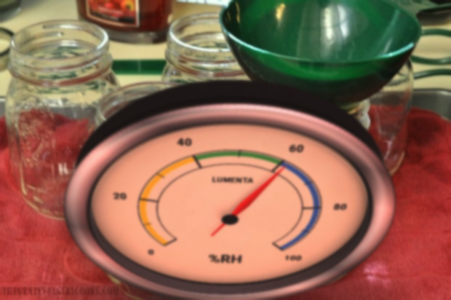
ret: {"value": 60, "unit": "%"}
